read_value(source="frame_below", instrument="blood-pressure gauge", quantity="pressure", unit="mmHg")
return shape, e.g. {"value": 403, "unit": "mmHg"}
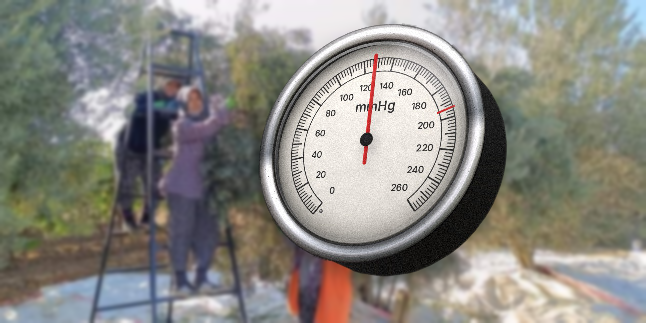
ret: {"value": 130, "unit": "mmHg"}
